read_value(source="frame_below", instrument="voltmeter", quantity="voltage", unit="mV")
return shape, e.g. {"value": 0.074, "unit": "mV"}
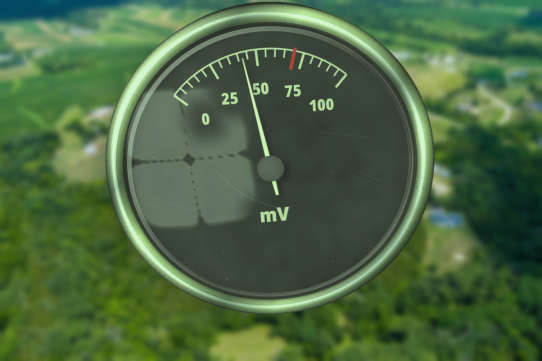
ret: {"value": 42.5, "unit": "mV"}
